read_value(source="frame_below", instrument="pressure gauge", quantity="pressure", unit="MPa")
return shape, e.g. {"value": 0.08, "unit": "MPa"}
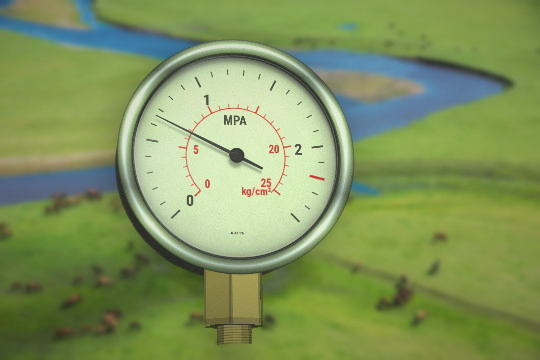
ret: {"value": 0.65, "unit": "MPa"}
